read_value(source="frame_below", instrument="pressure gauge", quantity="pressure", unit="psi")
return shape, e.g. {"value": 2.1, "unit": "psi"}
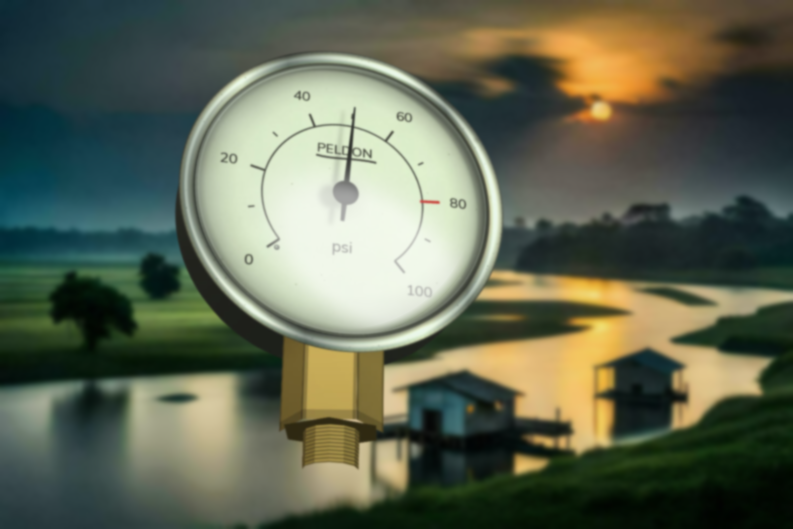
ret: {"value": 50, "unit": "psi"}
